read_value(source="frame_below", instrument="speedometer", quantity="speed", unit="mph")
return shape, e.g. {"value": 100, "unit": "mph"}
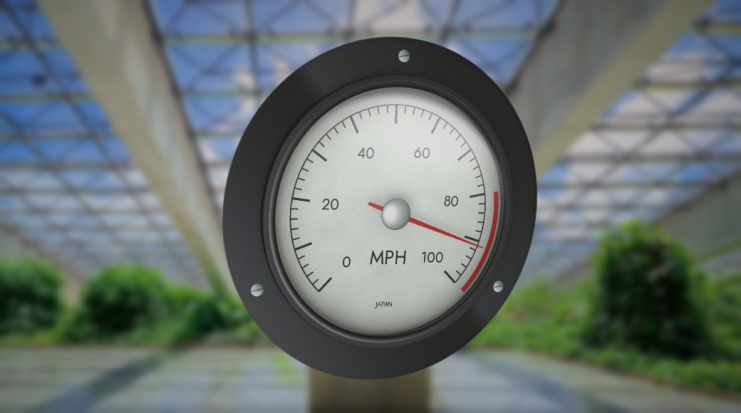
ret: {"value": 91, "unit": "mph"}
